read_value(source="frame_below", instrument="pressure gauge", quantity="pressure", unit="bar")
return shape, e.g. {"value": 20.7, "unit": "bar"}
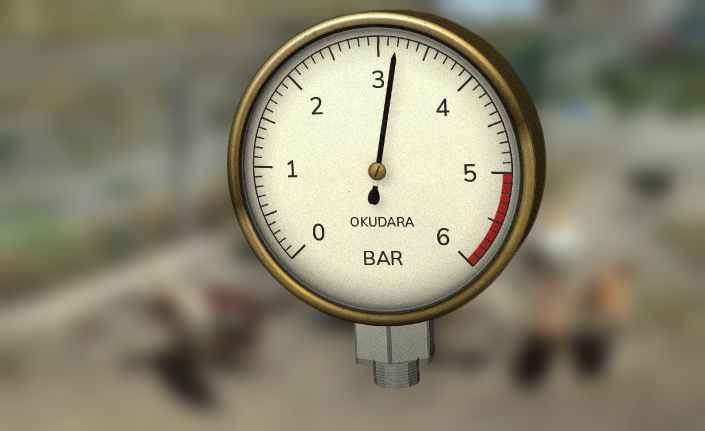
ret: {"value": 3.2, "unit": "bar"}
